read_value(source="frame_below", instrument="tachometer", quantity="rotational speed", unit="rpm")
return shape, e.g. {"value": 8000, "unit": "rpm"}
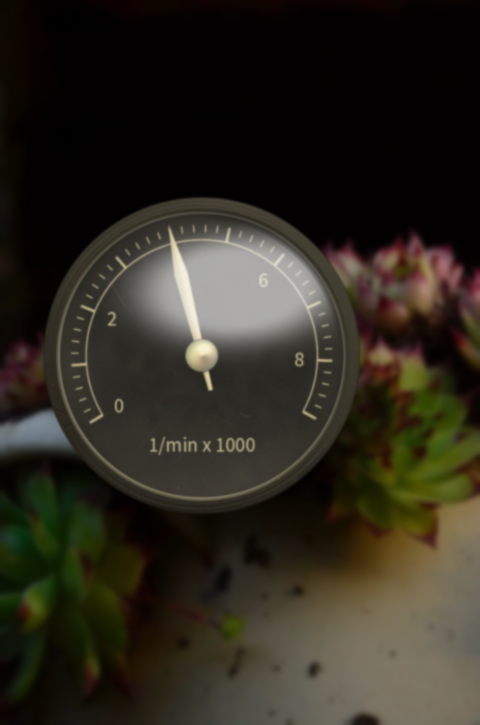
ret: {"value": 4000, "unit": "rpm"}
